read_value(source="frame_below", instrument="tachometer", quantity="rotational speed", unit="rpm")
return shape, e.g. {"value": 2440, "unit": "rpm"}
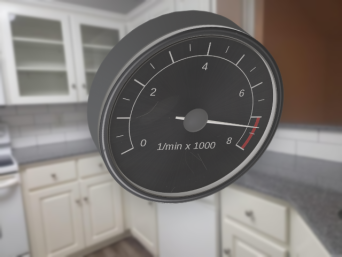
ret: {"value": 7250, "unit": "rpm"}
